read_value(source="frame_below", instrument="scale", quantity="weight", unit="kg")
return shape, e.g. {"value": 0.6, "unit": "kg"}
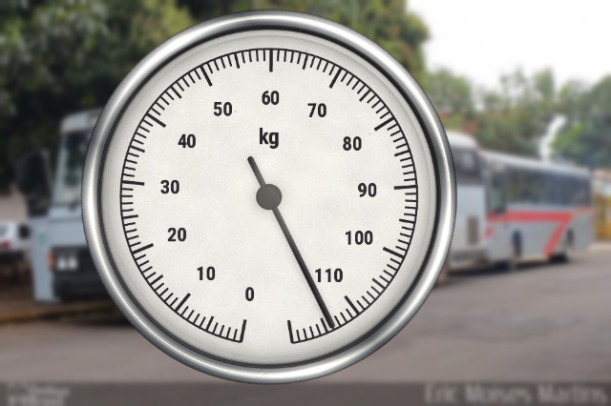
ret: {"value": 114, "unit": "kg"}
